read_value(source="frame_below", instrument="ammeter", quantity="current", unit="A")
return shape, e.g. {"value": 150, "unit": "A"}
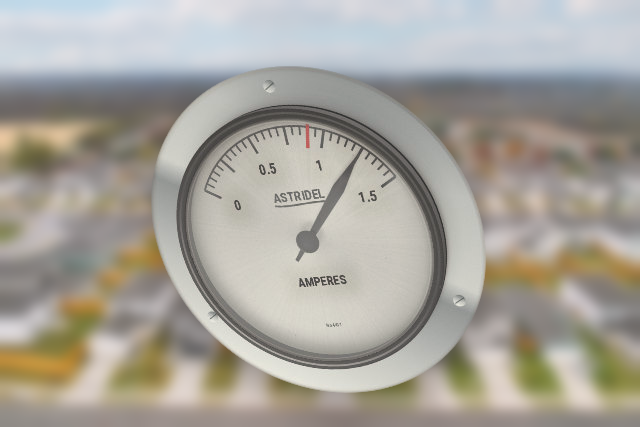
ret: {"value": 1.25, "unit": "A"}
